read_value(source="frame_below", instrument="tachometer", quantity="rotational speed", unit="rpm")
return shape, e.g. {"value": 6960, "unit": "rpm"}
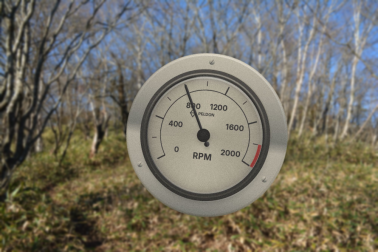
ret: {"value": 800, "unit": "rpm"}
